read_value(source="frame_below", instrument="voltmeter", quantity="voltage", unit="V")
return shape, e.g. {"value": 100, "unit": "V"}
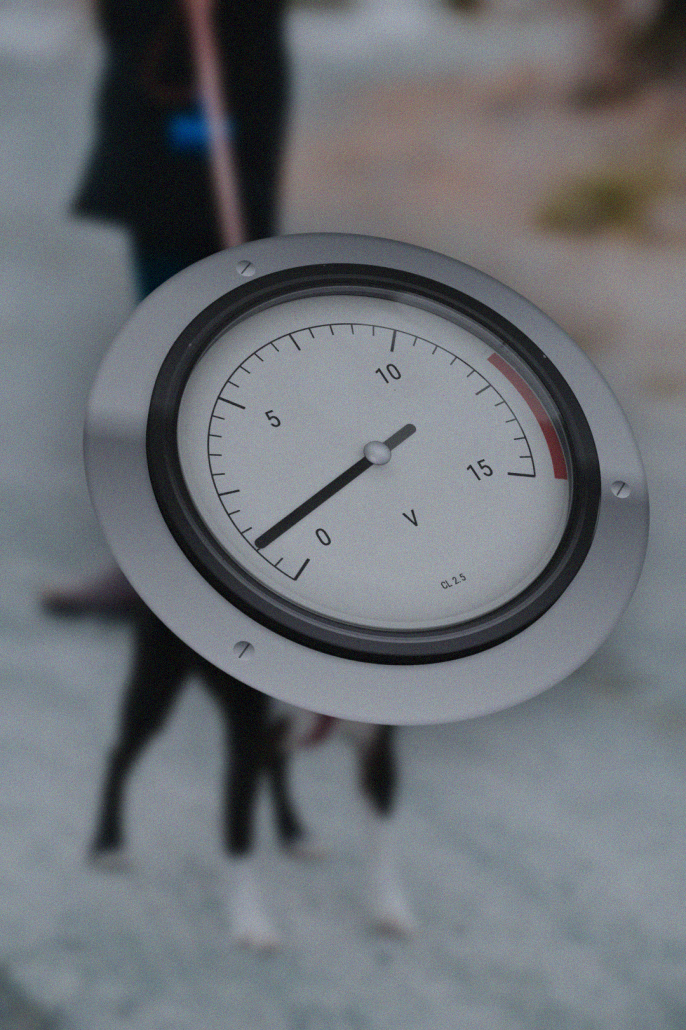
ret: {"value": 1, "unit": "V"}
